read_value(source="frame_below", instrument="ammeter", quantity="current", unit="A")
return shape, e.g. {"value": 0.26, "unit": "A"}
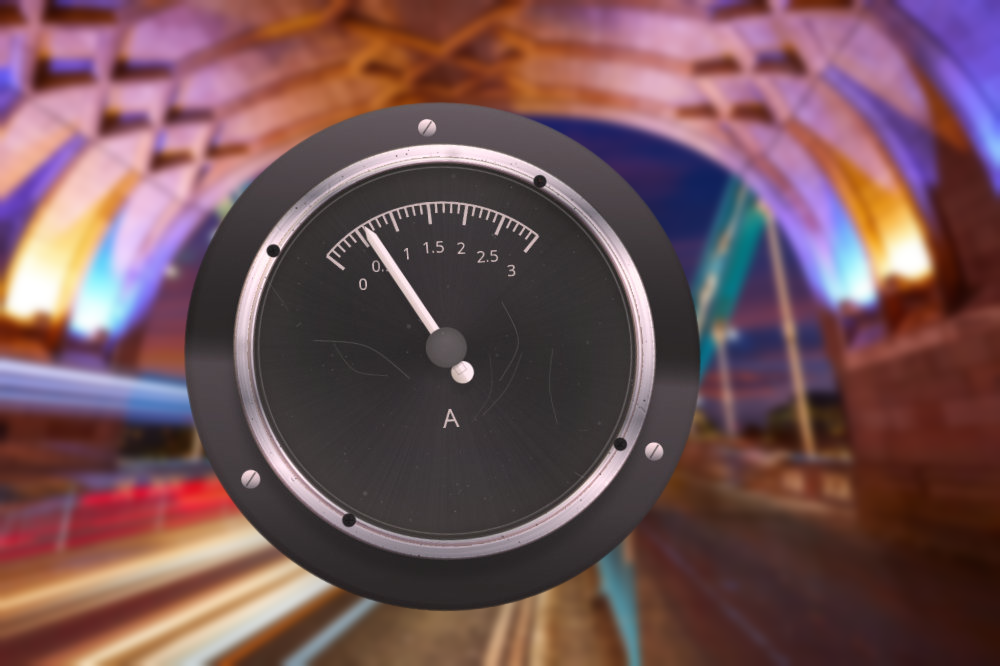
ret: {"value": 0.6, "unit": "A"}
